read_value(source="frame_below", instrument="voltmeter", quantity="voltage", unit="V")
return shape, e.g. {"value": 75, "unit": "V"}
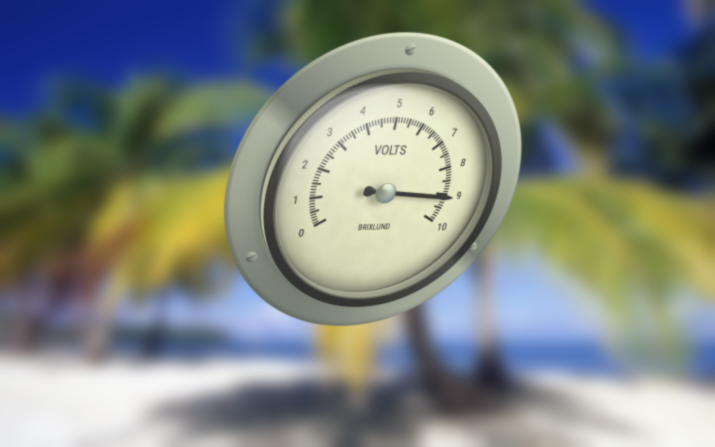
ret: {"value": 9, "unit": "V"}
